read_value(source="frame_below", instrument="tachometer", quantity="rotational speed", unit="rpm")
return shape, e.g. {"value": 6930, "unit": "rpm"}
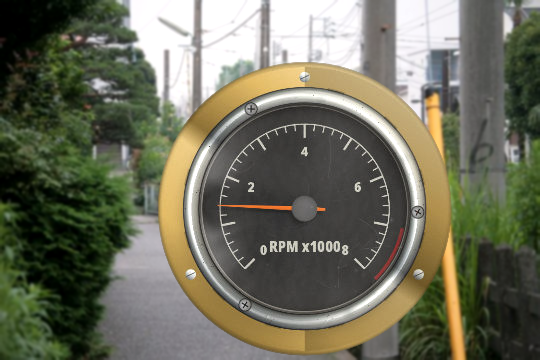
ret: {"value": 1400, "unit": "rpm"}
